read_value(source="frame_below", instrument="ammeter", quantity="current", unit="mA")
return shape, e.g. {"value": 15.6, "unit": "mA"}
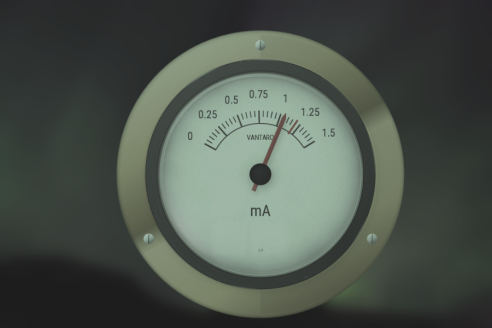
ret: {"value": 1.05, "unit": "mA"}
